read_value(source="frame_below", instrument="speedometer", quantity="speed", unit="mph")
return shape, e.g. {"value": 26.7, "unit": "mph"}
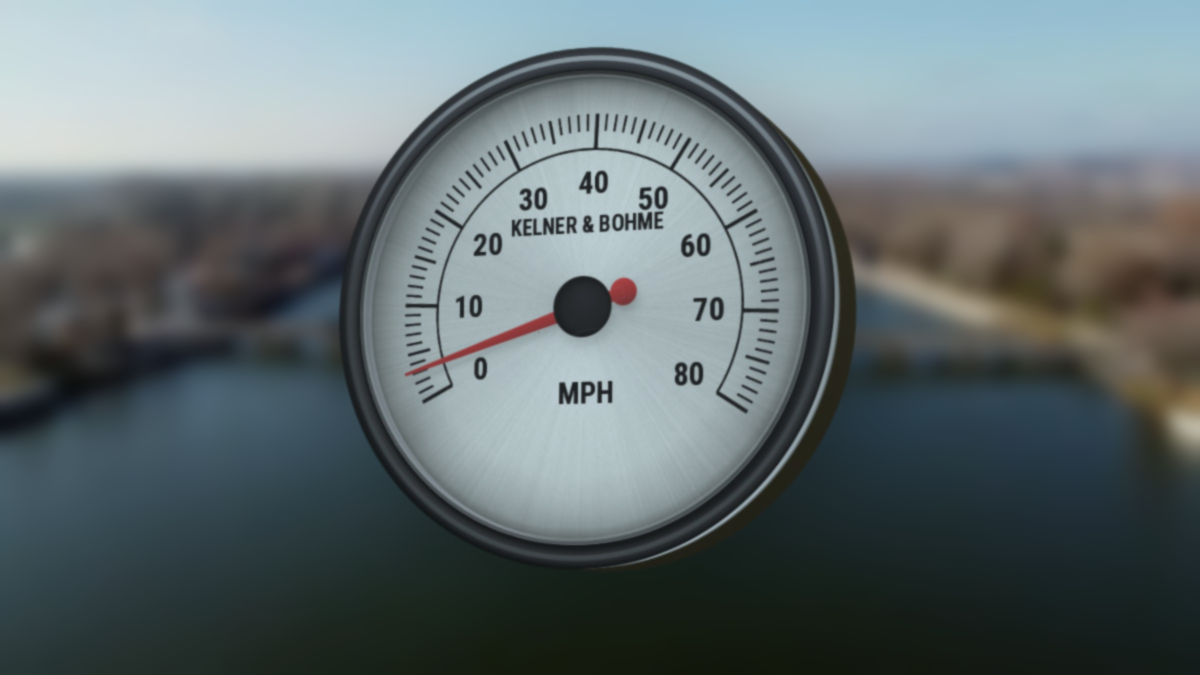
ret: {"value": 3, "unit": "mph"}
